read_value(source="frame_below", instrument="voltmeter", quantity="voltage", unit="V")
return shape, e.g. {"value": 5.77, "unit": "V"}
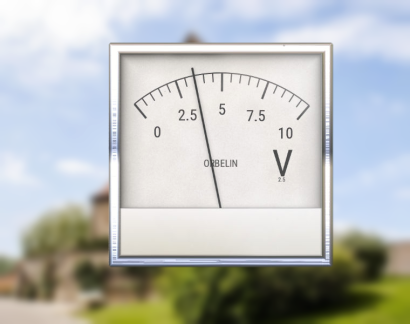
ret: {"value": 3.5, "unit": "V"}
